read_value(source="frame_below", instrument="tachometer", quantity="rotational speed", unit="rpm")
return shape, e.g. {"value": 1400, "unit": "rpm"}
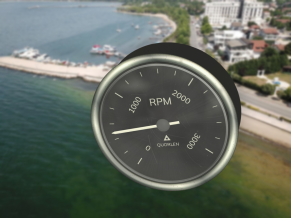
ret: {"value": 500, "unit": "rpm"}
